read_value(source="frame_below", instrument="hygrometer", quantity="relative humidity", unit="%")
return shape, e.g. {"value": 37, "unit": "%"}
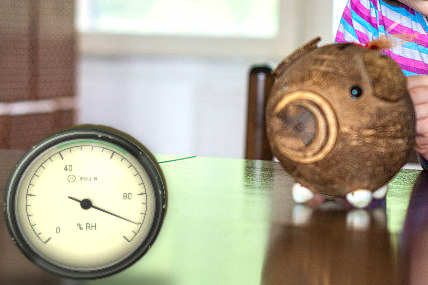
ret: {"value": 92, "unit": "%"}
